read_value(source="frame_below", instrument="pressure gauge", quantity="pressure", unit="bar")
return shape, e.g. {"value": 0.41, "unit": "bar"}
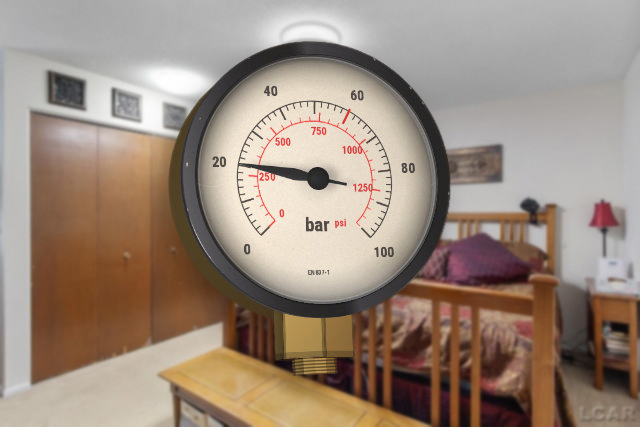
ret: {"value": 20, "unit": "bar"}
